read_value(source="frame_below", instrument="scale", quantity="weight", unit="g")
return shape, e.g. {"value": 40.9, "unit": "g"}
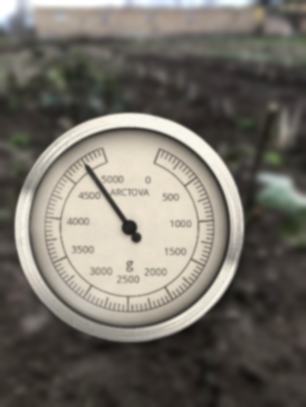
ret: {"value": 4750, "unit": "g"}
